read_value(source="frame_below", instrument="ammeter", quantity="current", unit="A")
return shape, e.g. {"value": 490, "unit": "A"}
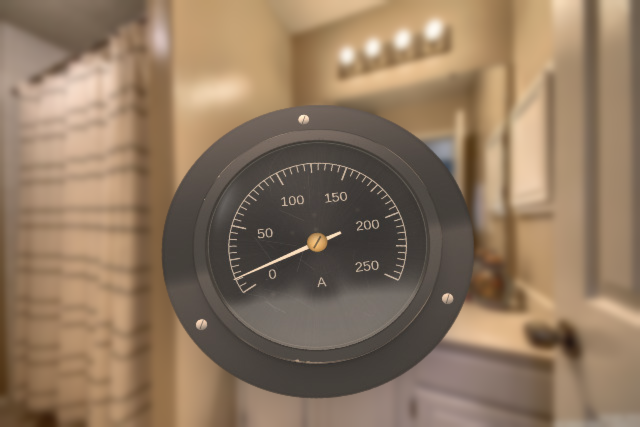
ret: {"value": 10, "unit": "A"}
